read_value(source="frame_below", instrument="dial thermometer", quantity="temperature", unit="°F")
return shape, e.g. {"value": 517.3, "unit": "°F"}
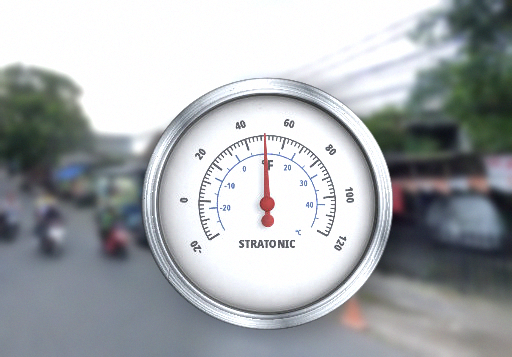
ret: {"value": 50, "unit": "°F"}
